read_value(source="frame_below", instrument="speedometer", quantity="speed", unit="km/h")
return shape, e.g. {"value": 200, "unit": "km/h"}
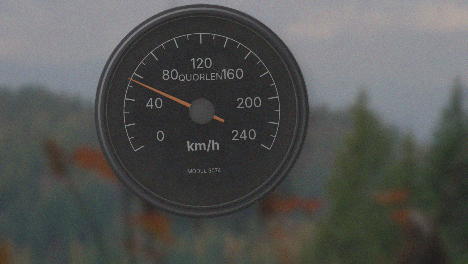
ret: {"value": 55, "unit": "km/h"}
